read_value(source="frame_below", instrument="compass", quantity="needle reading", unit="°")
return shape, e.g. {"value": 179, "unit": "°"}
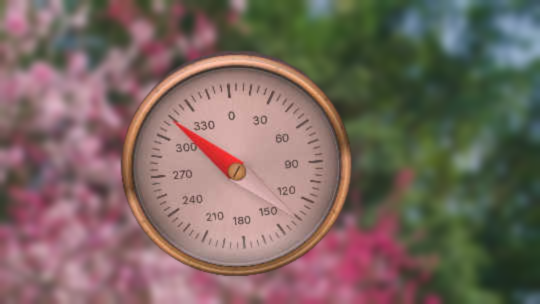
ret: {"value": 315, "unit": "°"}
